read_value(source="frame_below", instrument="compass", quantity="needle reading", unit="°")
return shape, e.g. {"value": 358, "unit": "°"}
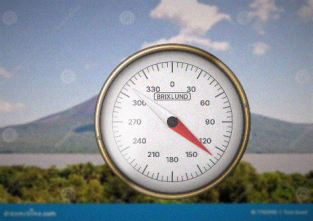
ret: {"value": 130, "unit": "°"}
